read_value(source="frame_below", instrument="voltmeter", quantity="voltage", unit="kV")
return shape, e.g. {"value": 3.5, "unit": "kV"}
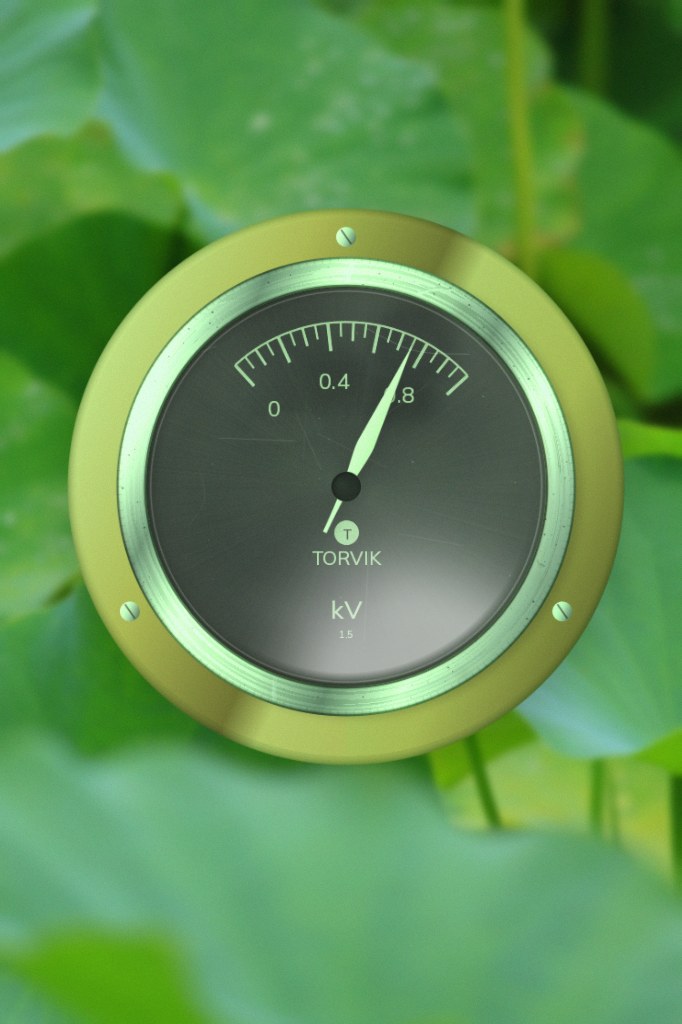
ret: {"value": 0.75, "unit": "kV"}
